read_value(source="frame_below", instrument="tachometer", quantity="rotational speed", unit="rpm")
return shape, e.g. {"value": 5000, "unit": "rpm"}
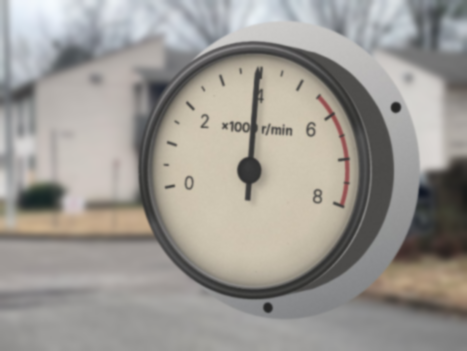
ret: {"value": 4000, "unit": "rpm"}
